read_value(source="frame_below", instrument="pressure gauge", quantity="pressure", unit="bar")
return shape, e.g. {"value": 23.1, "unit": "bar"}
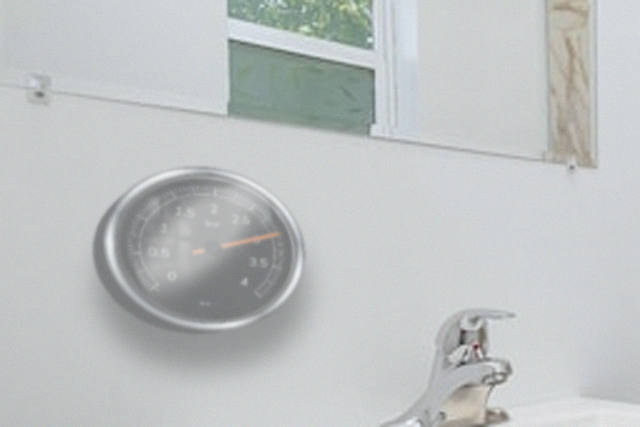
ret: {"value": 3, "unit": "bar"}
